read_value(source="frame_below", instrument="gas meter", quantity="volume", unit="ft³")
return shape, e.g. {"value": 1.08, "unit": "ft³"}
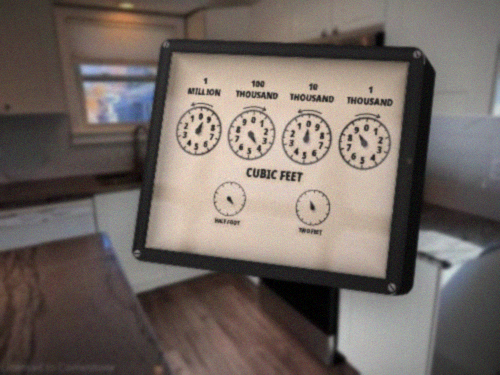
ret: {"value": 939900, "unit": "ft³"}
